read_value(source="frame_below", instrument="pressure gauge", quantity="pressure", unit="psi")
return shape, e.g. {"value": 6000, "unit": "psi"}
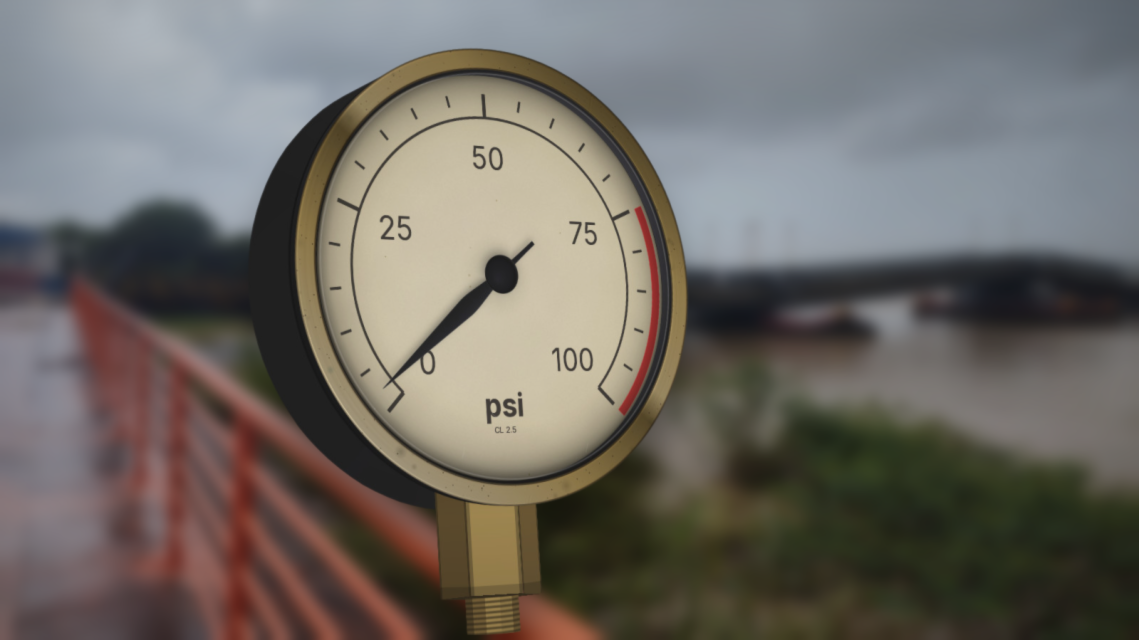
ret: {"value": 2.5, "unit": "psi"}
